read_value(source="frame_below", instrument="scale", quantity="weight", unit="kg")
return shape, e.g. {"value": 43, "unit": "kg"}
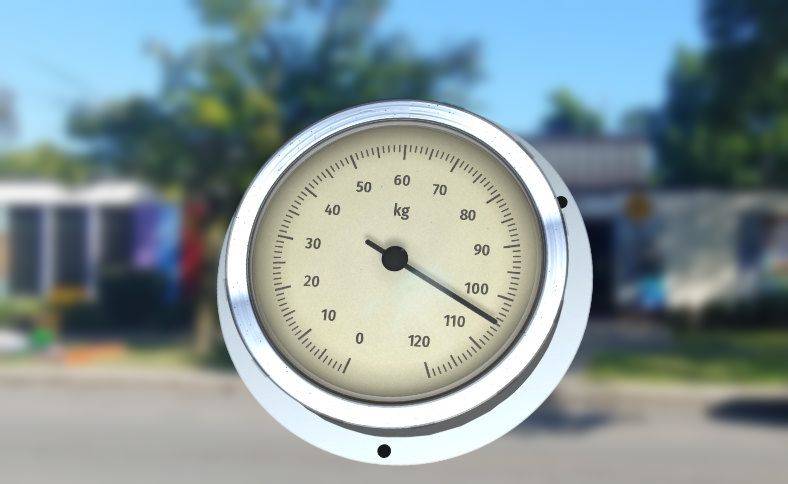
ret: {"value": 105, "unit": "kg"}
